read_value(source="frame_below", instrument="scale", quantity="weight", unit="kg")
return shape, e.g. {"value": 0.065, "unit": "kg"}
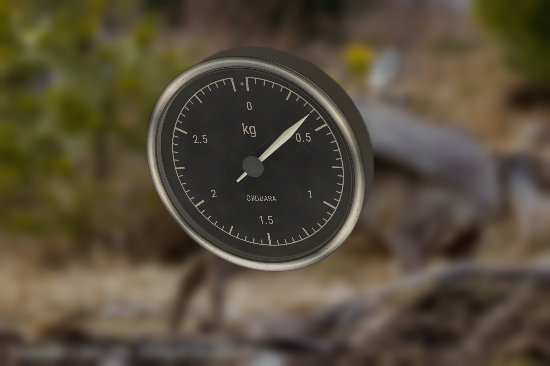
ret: {"value": 0.4, "unit": "kg"}
